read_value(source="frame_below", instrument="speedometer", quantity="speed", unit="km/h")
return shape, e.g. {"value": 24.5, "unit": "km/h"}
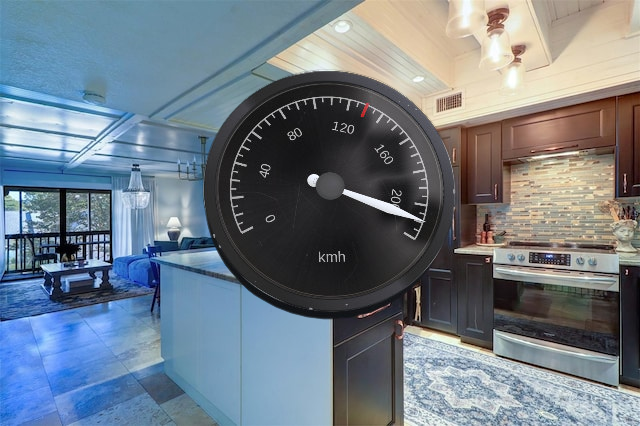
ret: {"value": 210, "unit": "km/h"}
